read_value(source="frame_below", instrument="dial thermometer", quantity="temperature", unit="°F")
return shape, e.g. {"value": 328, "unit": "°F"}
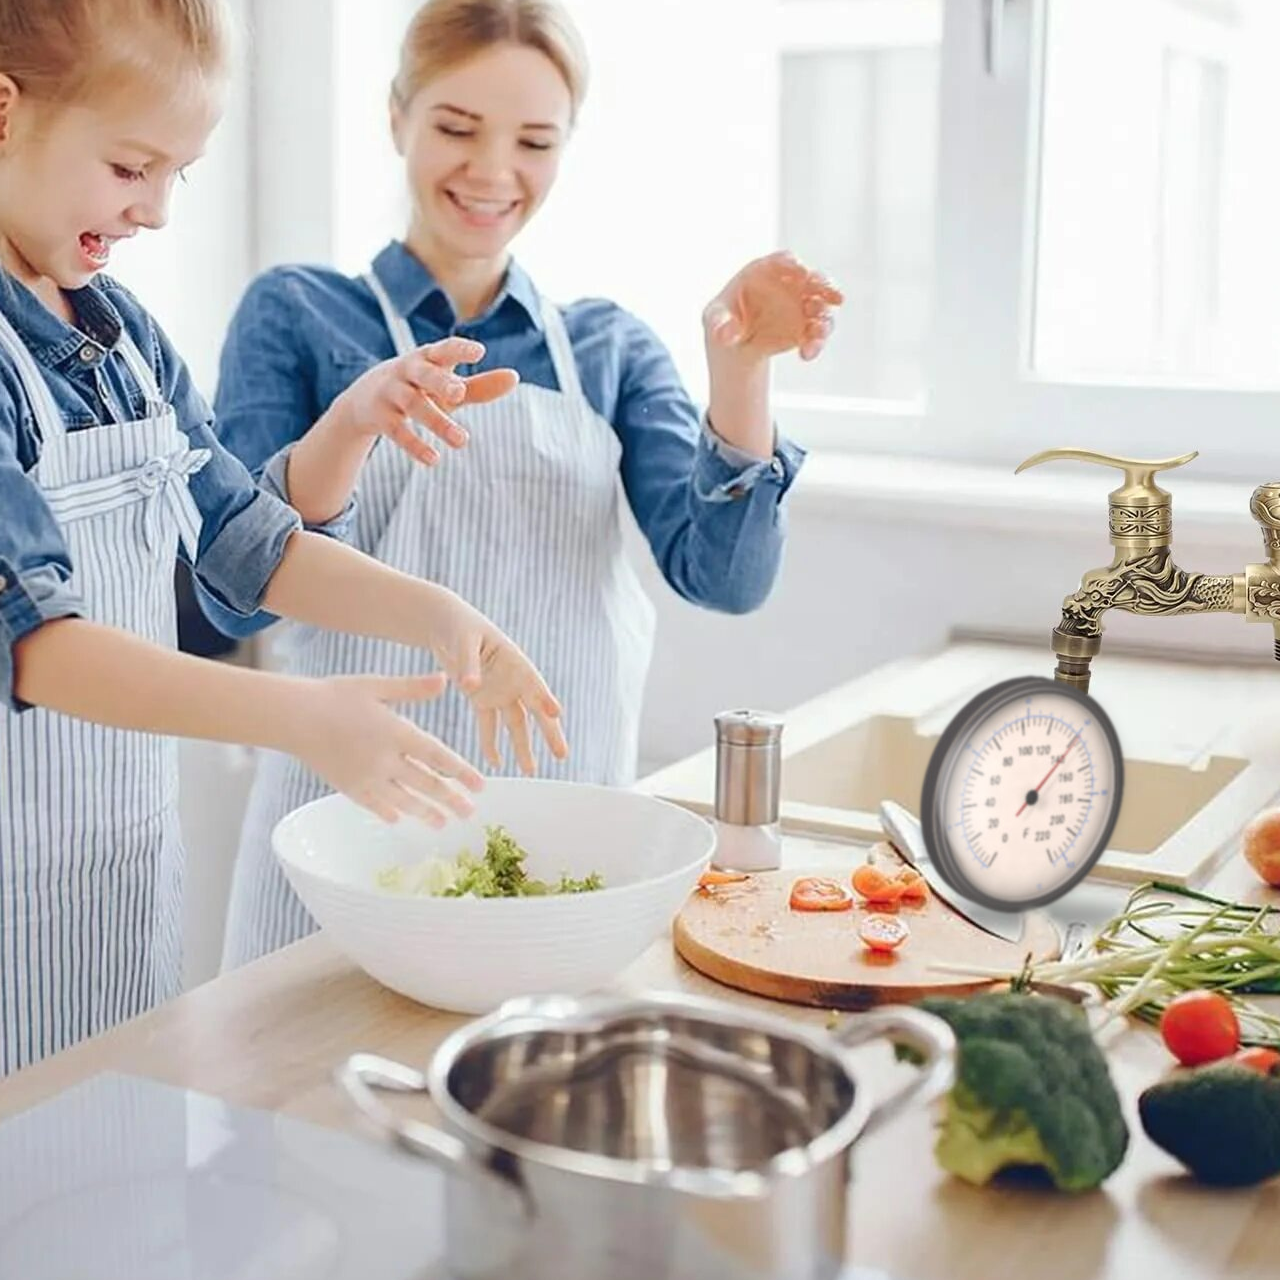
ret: {"value": 140, "unit": "°F"}
